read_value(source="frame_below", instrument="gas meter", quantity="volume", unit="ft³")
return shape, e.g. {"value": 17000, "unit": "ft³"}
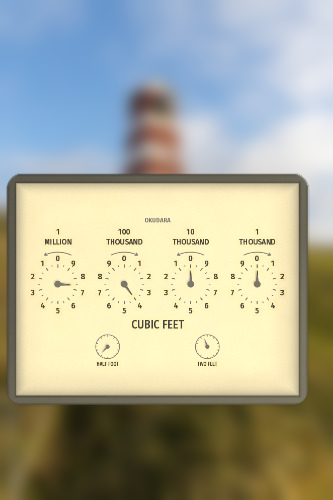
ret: {"value": 740000, "unit": "ft³"}
